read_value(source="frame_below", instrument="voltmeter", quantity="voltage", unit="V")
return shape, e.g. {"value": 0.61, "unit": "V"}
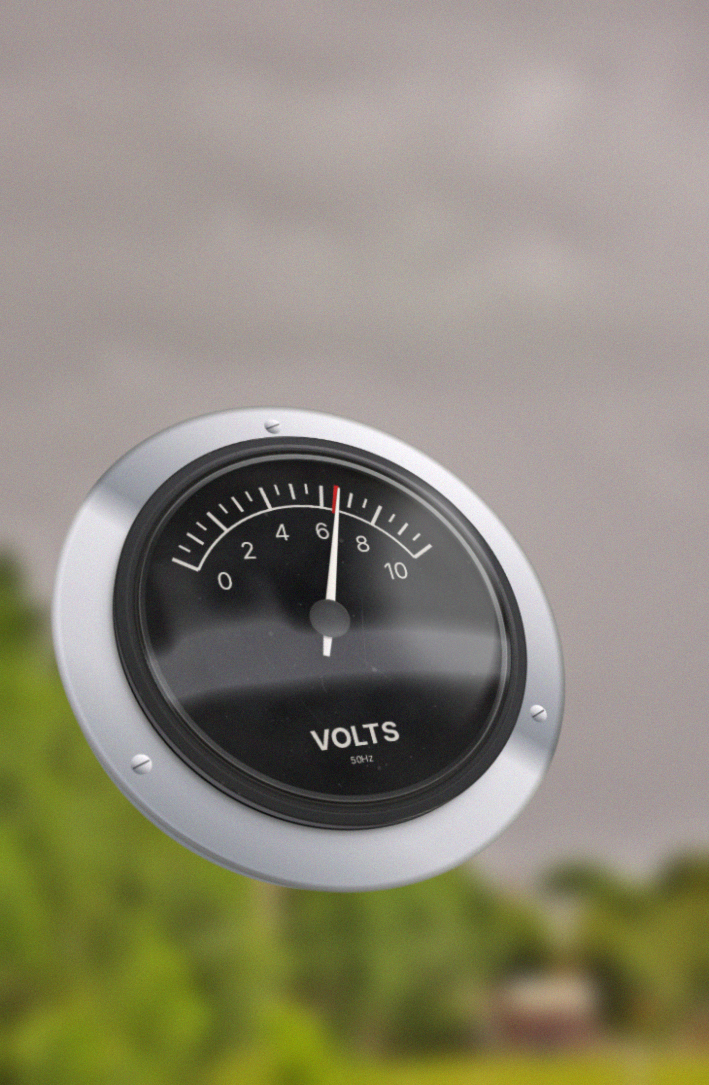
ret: {"value": 6.5, "unit": "V"}
